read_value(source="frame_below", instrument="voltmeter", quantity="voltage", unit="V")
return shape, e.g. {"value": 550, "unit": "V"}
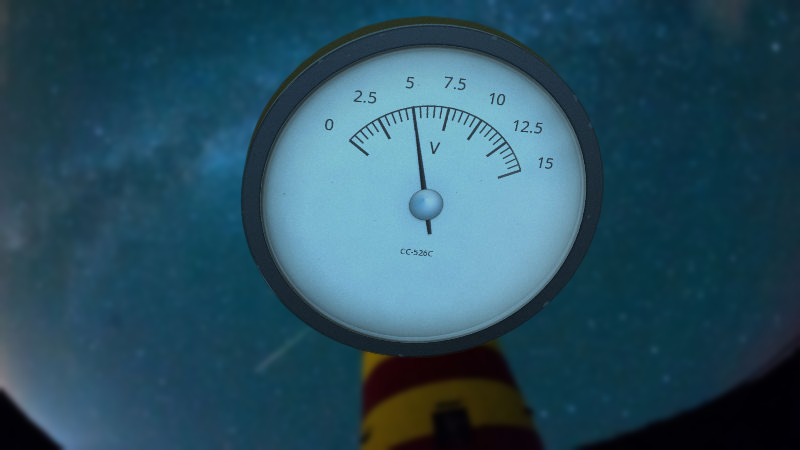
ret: {"value": 5, "unit": "V"}
